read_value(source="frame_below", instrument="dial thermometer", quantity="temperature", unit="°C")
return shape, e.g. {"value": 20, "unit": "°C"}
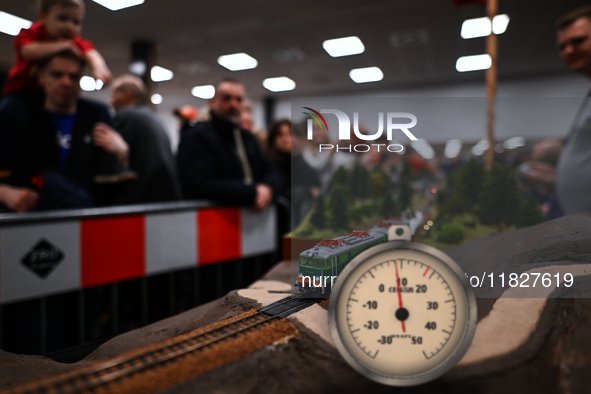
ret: {"value": 8, "unit": "°C"}
